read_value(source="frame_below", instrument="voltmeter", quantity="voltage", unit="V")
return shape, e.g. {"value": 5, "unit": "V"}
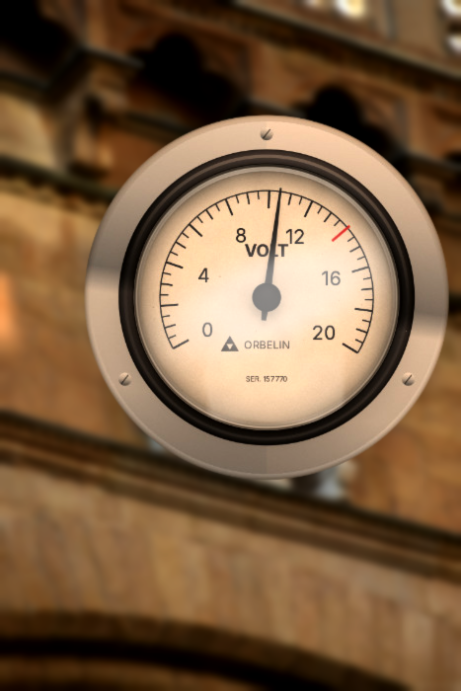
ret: {"value": 10.5, "unit": "V"}
